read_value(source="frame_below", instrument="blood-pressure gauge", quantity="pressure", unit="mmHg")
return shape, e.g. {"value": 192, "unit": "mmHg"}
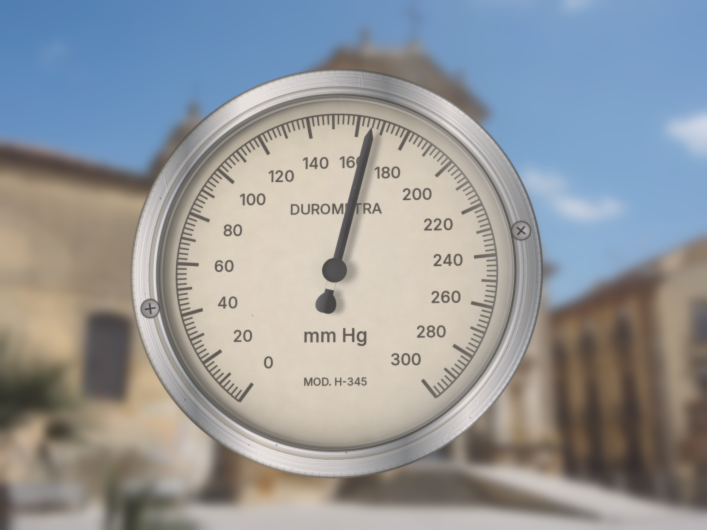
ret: {"value": 166, "unit": "mmHg"}
